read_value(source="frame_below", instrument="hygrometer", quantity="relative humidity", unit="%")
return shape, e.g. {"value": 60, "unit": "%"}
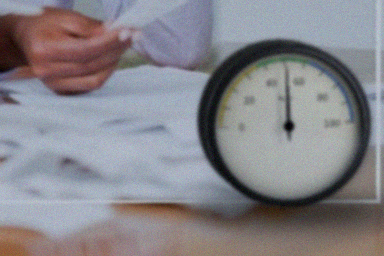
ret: {"value": 50, "unit": "%"}
